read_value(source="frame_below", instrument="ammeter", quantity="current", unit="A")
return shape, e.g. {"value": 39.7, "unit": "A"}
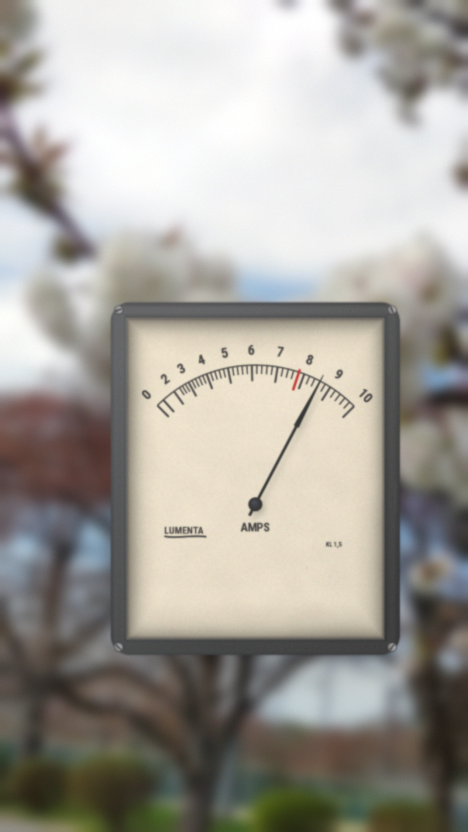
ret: {"value": 8.6, "unit": "A"}
